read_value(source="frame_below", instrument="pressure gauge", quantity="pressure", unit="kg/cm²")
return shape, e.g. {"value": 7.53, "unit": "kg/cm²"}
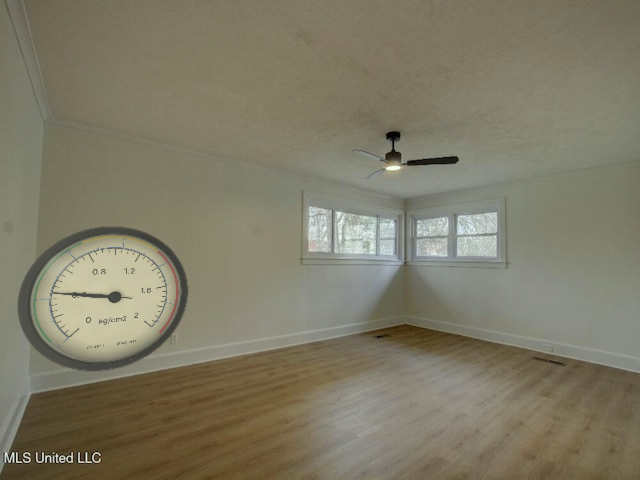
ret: {"value": 0.4, "unit": "kg/cm²"}
